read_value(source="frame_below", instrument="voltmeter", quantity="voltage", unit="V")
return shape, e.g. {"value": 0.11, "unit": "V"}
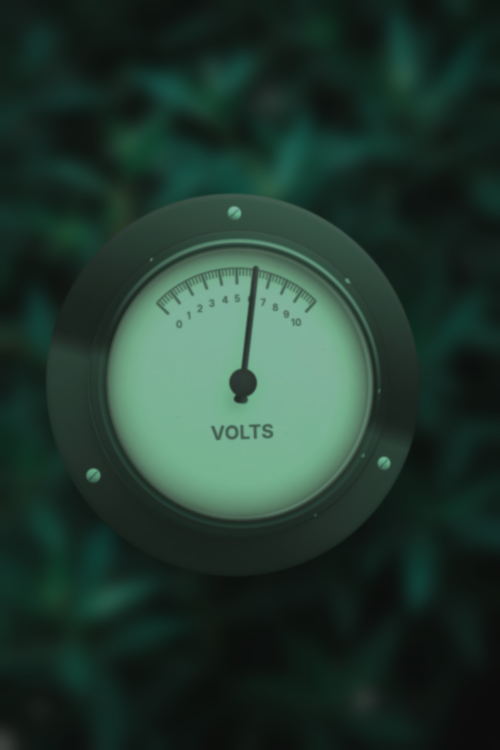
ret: {"value": 6, "unit": "V"}
